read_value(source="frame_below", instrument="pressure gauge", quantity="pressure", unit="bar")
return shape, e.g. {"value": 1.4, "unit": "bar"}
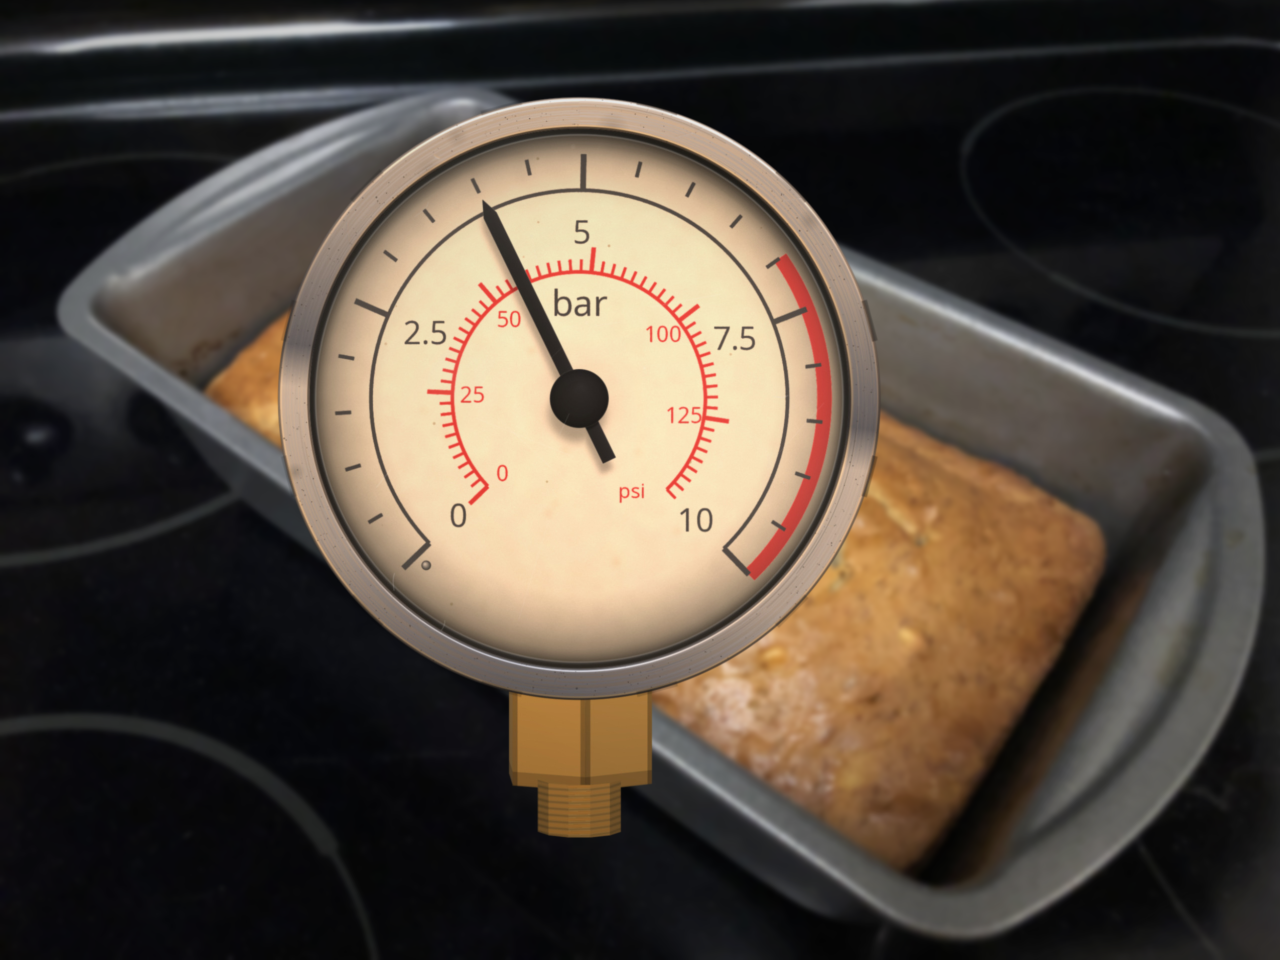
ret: {"value": 4, "unit": "bar"}
